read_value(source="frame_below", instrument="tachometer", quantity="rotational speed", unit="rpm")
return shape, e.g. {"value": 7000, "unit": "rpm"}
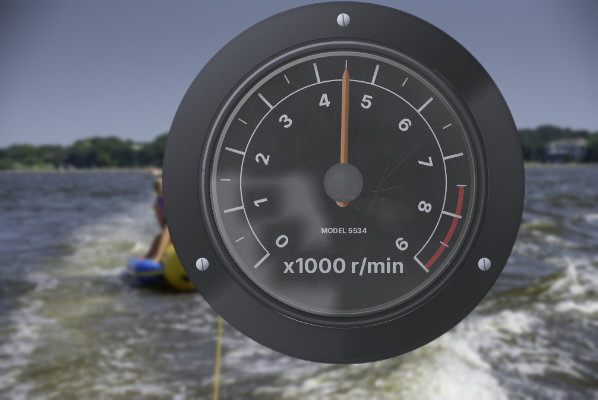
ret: {"value": 4500, "unit": "rpm"}
